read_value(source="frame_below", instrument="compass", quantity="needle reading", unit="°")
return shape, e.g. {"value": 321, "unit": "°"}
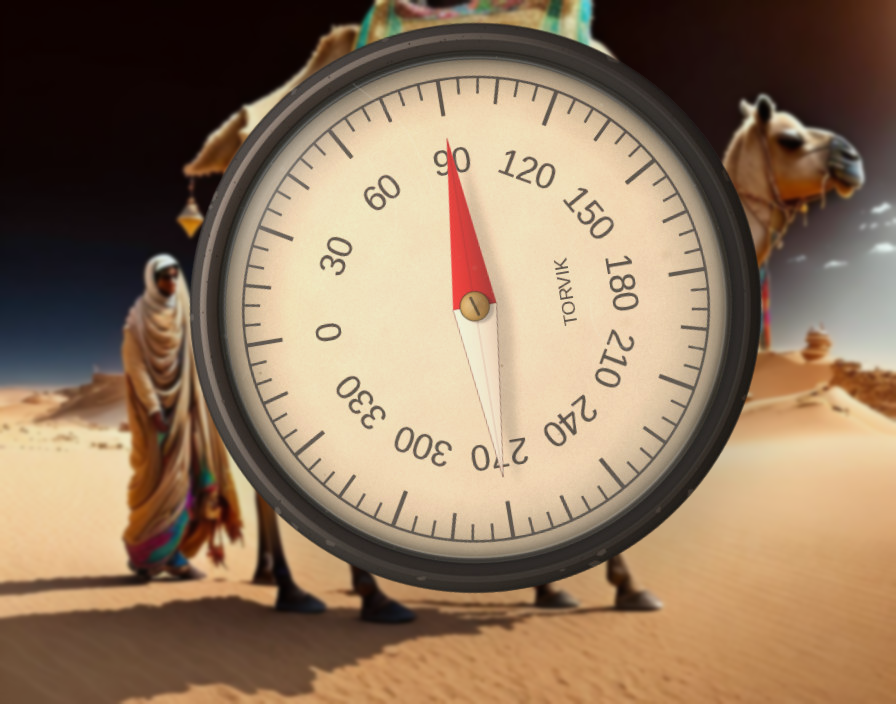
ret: {"value": 90, "unit": "°"}
